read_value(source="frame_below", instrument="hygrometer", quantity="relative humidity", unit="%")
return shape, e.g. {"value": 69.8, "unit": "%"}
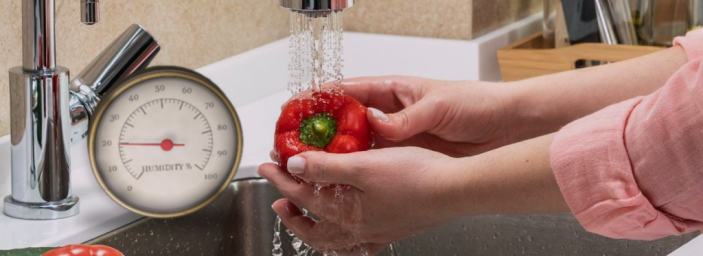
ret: {"value": 20, "unit": "%"}
